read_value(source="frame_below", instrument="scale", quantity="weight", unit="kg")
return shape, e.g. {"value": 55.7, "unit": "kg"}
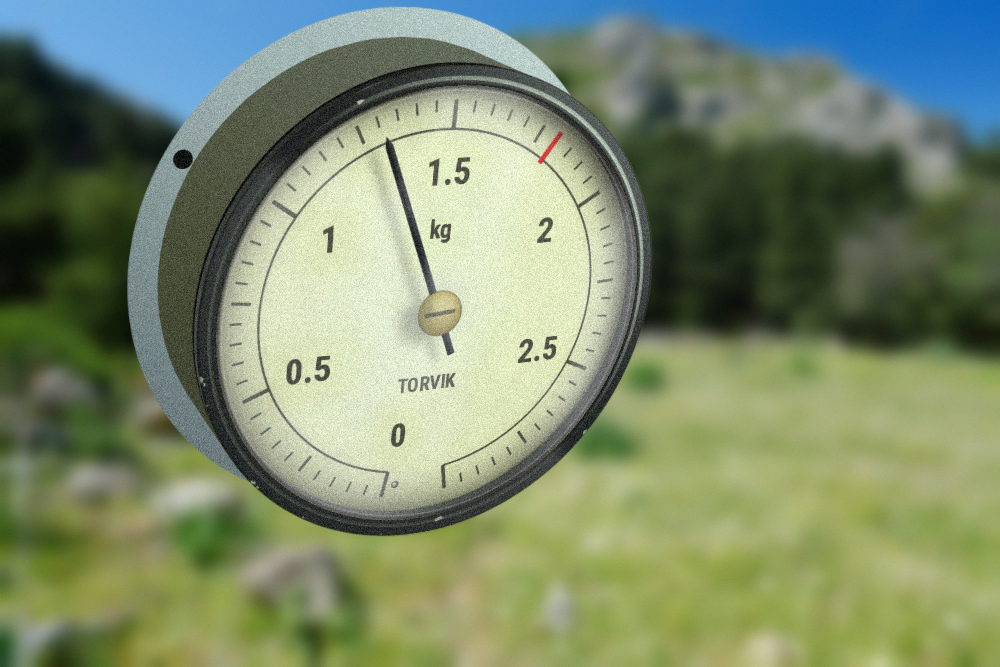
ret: {"value": 1.3, "unit": "kg"}
